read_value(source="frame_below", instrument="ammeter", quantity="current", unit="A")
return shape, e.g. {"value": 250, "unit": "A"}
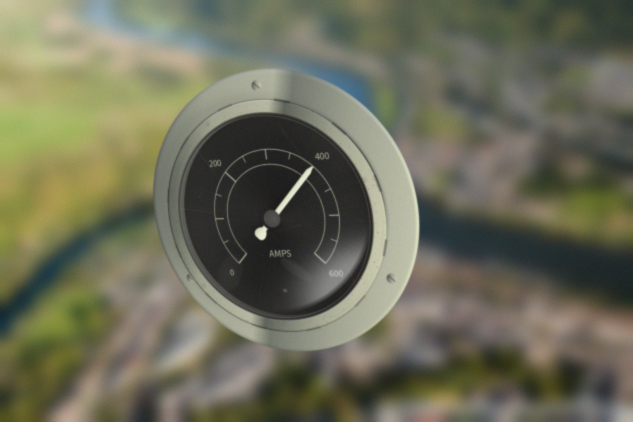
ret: {"value": 400, "unit": "A"}
